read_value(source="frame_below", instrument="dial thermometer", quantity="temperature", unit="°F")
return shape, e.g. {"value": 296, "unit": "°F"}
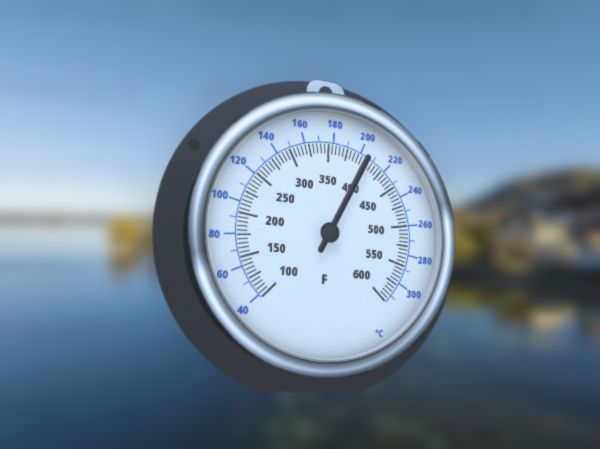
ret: {"value": 400, "unit": "°F"}
